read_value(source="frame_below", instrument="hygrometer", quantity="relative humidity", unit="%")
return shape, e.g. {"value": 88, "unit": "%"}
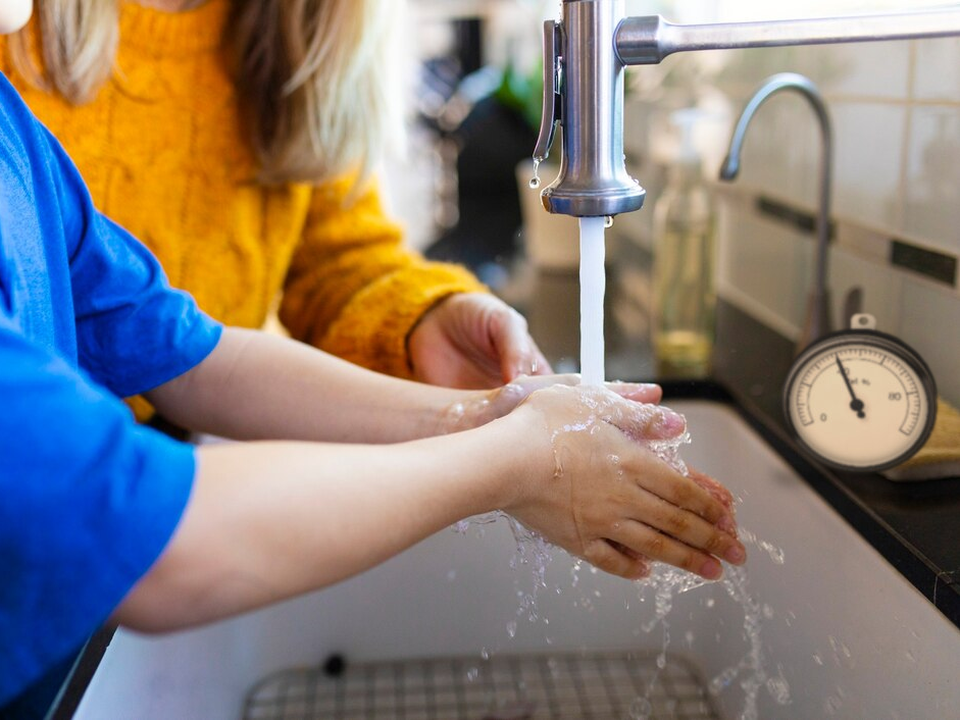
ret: {"value": 40, "unit": "%"}
